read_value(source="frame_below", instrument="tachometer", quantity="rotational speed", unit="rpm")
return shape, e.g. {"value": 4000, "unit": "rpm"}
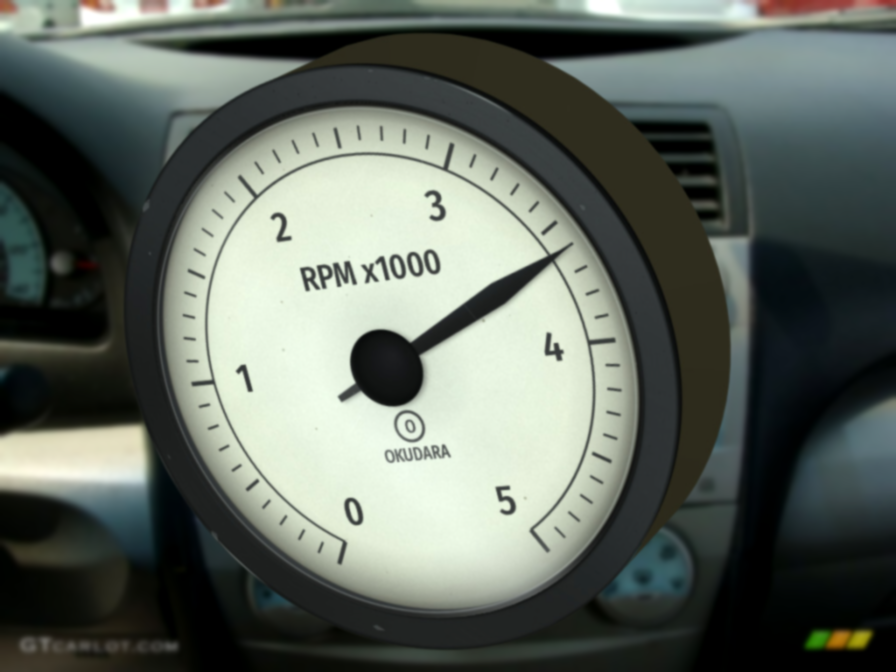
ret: {"value": 3600, "unit": "rpm"}
